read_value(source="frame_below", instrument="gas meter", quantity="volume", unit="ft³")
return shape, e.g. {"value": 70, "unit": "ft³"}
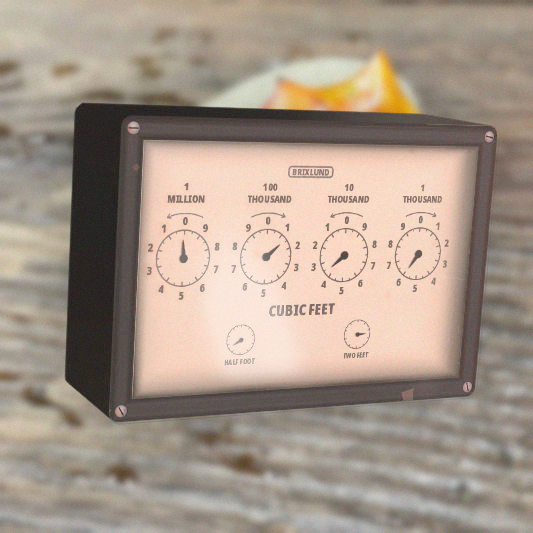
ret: {"value": 13600, "unit": "ft³"}
